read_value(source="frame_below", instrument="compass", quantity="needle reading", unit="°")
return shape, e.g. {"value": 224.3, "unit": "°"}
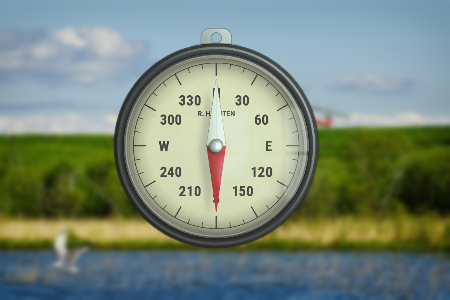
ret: {"value": 180, "unit": "°"}
